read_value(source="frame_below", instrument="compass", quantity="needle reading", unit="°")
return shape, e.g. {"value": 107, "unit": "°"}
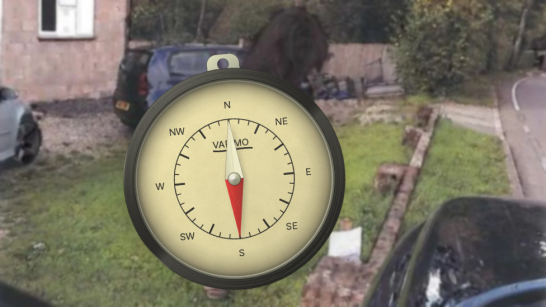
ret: {"value": 180, "unit": "°"}
